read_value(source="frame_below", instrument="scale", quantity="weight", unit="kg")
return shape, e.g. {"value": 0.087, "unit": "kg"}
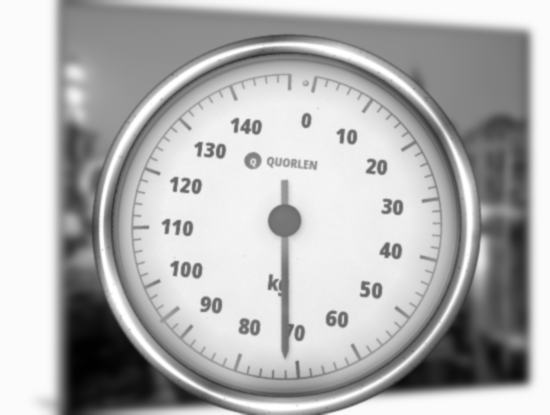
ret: {"value": 72, "unit": "kg"}
